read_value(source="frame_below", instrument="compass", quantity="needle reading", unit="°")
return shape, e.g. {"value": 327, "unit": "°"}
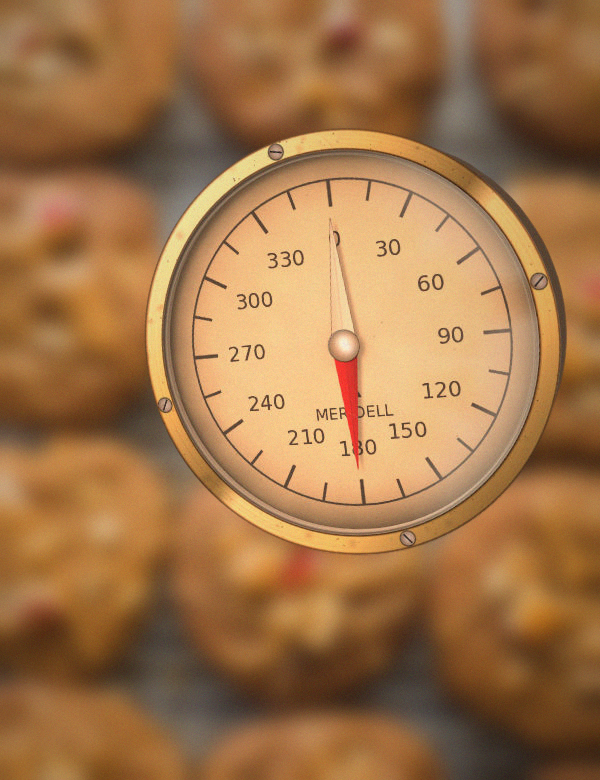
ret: {"value": 180, "unit": "°"}
